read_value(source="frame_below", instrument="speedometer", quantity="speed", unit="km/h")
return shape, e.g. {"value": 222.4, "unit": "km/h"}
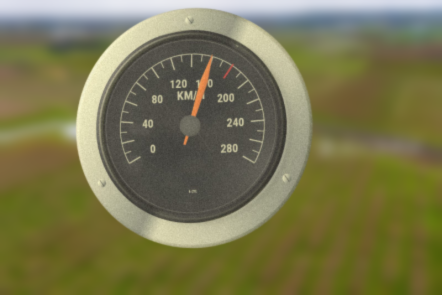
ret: {"value": 160, "unit": "km/h"}
